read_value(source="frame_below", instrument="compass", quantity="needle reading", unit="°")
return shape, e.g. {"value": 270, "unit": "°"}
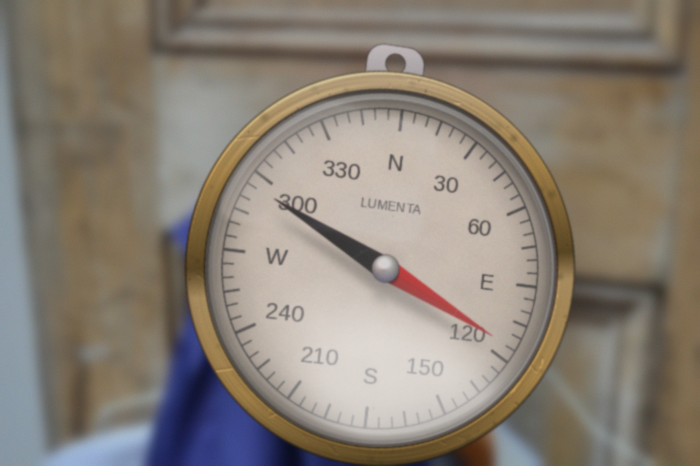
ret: {"value": 115, "unit": "°"}
